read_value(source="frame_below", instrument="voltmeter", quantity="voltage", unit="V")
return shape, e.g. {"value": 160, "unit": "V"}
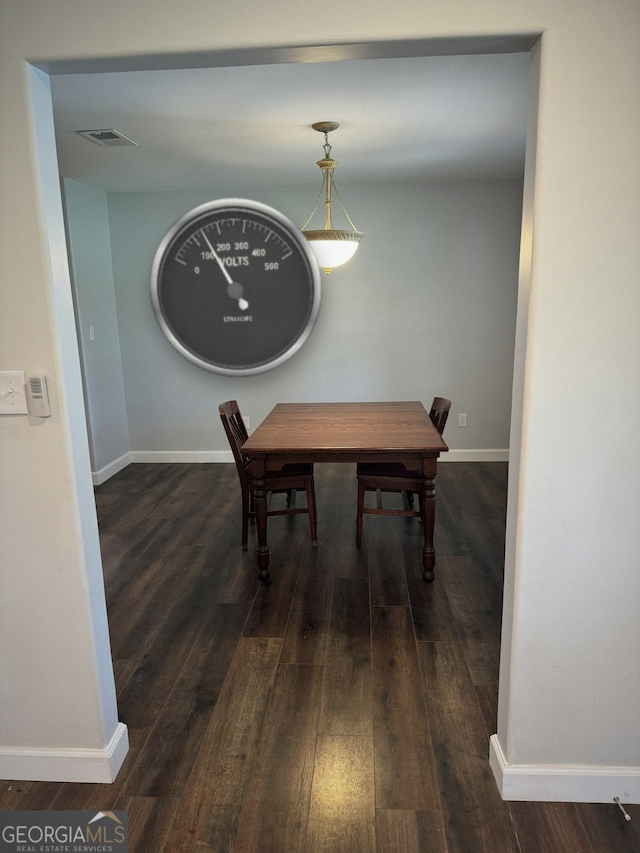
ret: {"value": 140, "unit": "V"}
